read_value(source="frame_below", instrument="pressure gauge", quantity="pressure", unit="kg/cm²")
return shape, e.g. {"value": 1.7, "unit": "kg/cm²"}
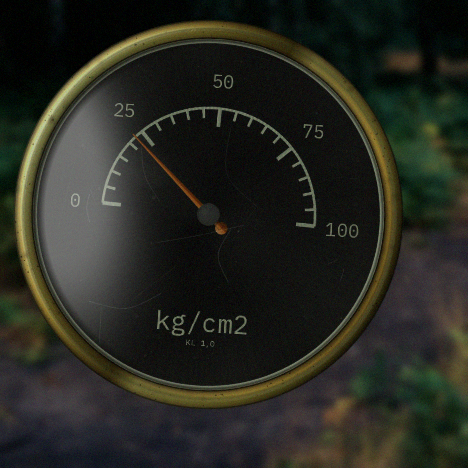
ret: {"value": 22.5, "unit": "kg/cm²"}
